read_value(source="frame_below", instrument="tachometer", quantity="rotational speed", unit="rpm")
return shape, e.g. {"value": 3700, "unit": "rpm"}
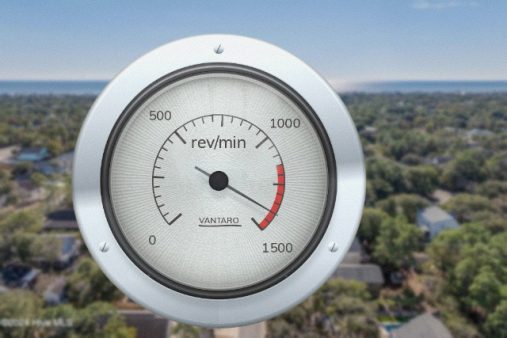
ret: {"value": 1400, "unit": "rpm"}
